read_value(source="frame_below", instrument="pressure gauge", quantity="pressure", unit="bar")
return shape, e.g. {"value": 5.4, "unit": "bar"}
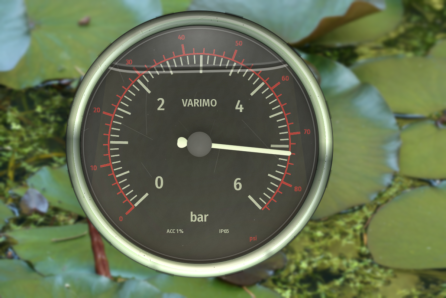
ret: {"value": 5.1, "unit": "bar"}
